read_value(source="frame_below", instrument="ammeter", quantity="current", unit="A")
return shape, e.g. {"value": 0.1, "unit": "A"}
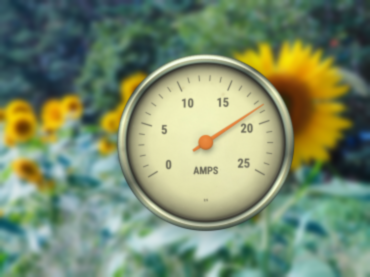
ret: {"value": 18.5, "unit": "A"}
